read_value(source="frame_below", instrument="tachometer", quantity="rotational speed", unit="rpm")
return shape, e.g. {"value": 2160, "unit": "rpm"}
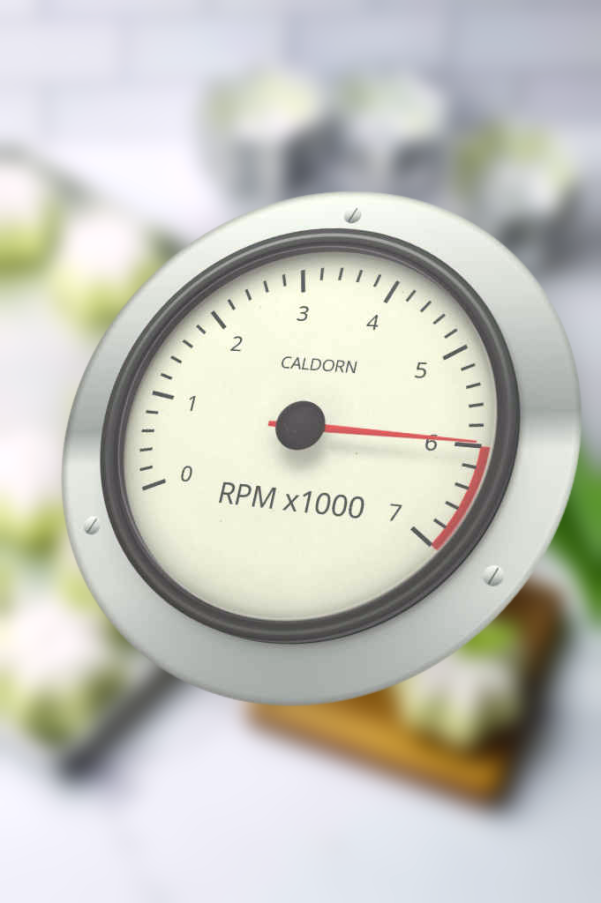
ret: {"value": 6000, "unit": "rpm"}
